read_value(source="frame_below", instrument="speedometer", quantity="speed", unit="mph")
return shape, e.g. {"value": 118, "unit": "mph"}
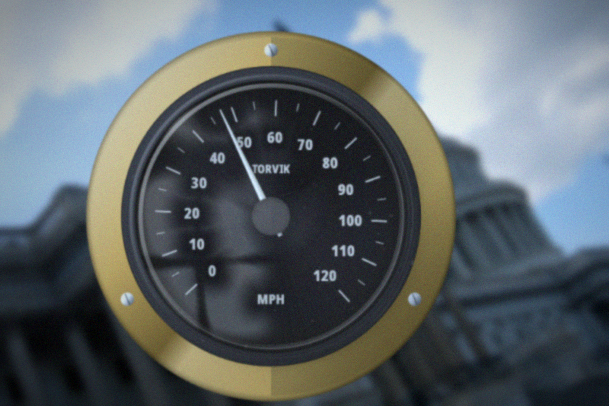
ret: {"value": 47.5, "unit": "mph"}
